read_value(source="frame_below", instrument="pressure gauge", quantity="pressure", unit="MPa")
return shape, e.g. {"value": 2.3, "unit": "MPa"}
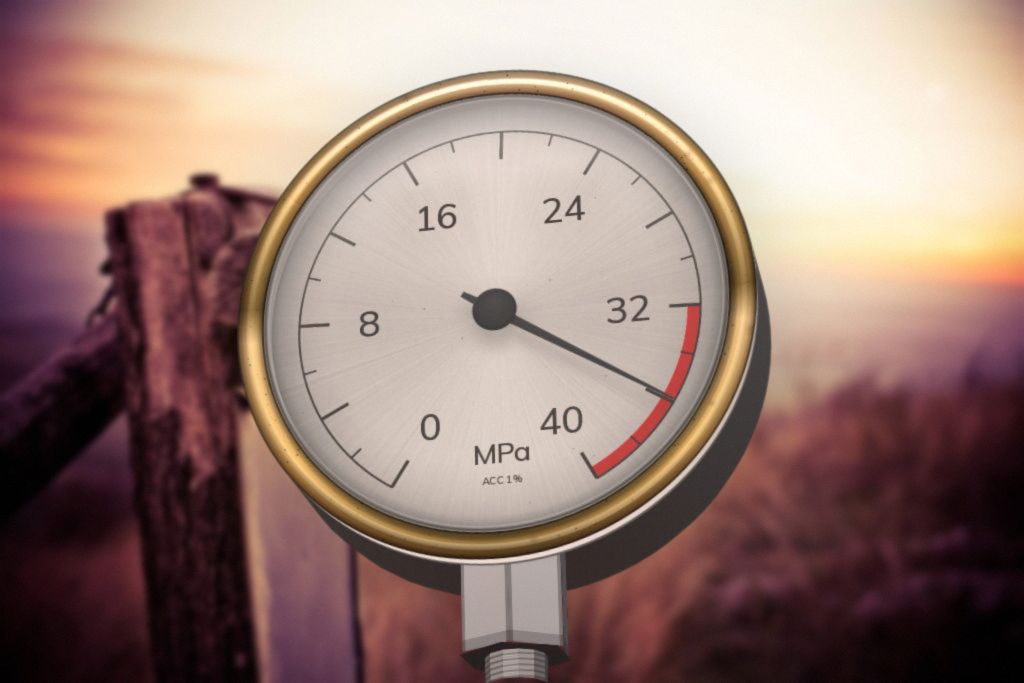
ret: {"value": 36, "unit": "MPa"}
